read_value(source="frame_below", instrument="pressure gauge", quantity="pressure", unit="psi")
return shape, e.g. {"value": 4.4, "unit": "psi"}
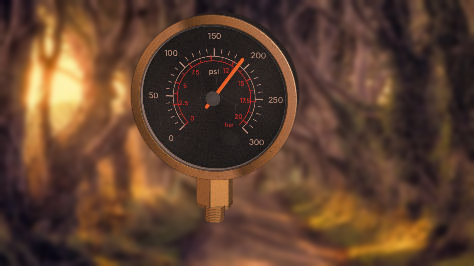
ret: {"value": 190, "unit": "psi"}
